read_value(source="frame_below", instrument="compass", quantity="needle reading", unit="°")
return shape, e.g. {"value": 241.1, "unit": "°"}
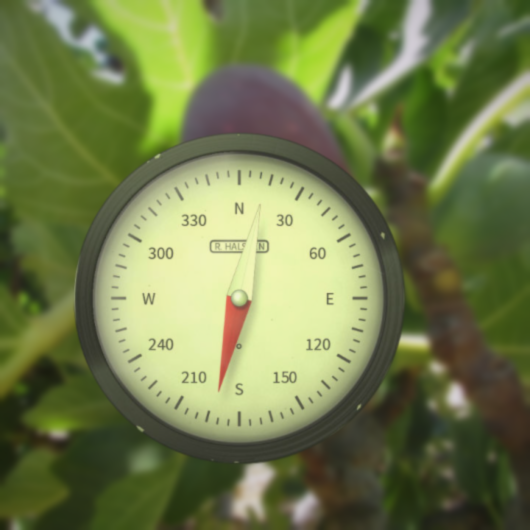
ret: {"value": 192.5, "unit": "°"}
